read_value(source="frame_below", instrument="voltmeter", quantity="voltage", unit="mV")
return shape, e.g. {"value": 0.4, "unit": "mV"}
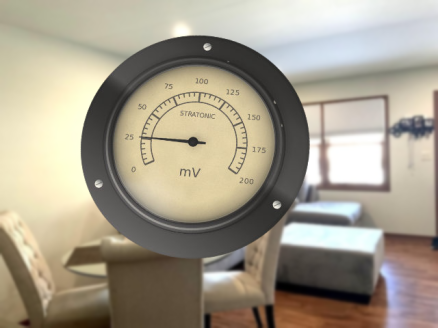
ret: {"value": 25, "unit": "mV"}
